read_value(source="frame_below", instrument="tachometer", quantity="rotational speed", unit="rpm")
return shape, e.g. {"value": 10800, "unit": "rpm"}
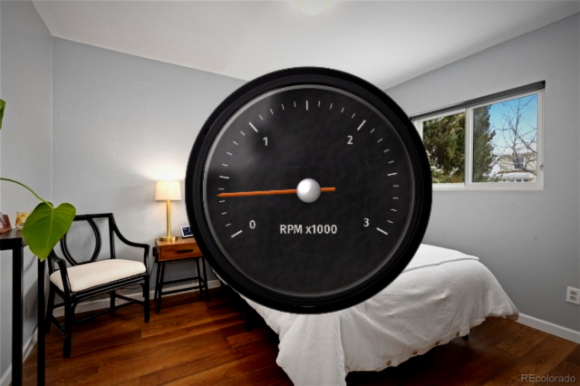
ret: {"value": 350, "unit": "rpm"}
